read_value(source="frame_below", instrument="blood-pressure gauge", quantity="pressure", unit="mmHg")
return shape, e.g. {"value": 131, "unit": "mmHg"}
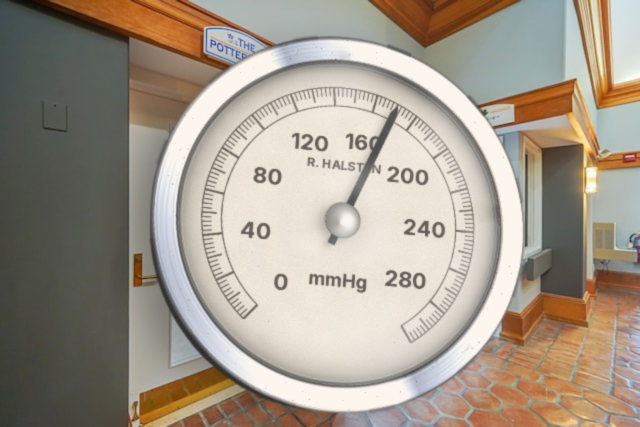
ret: {"value": 170, "unit": "mmHg"}
